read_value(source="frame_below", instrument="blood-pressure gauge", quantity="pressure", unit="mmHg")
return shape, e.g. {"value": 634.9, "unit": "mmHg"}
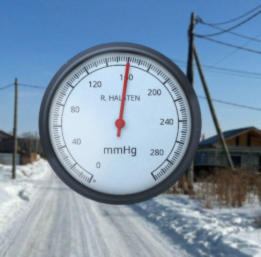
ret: {"value": 160, "unit": "mmHg"}
